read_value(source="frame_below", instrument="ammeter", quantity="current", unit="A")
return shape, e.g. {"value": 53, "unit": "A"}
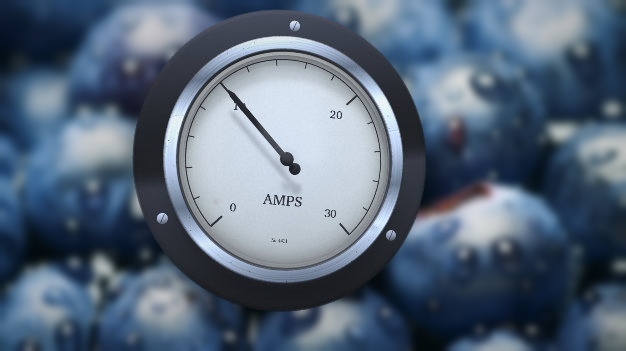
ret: {"value": 10, "unit": "A"}
